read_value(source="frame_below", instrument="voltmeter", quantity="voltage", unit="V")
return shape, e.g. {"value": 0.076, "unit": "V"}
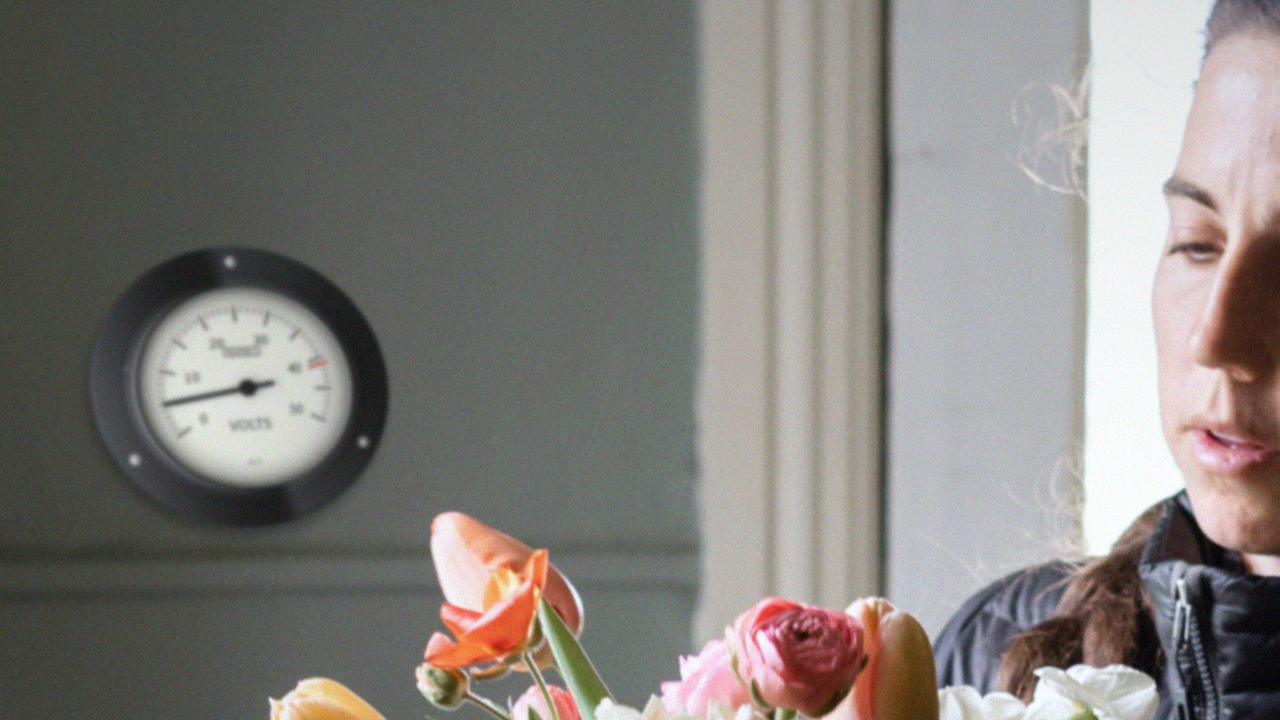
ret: {"value": 5, "unit": "V"}
